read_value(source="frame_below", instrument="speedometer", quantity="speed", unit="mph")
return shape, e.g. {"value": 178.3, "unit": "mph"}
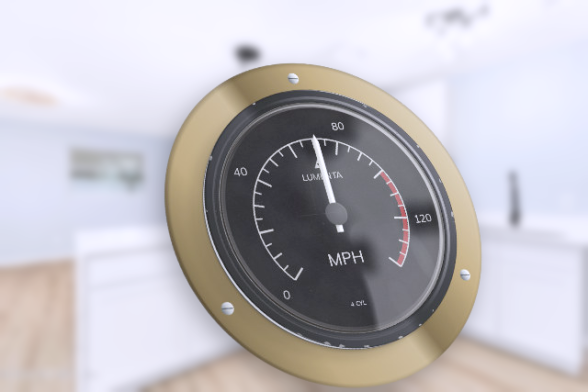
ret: {"value": 70, "unit": "mph"}
